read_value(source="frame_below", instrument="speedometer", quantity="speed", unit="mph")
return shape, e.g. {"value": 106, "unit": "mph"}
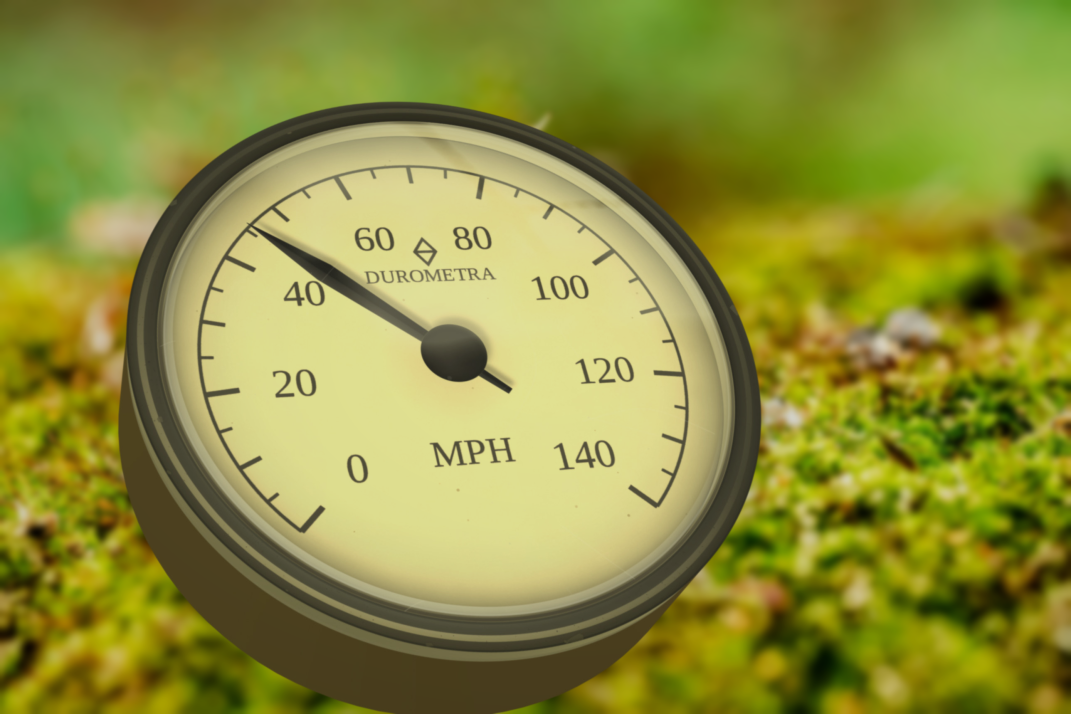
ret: {"value": 45, "unit": "mph"}
